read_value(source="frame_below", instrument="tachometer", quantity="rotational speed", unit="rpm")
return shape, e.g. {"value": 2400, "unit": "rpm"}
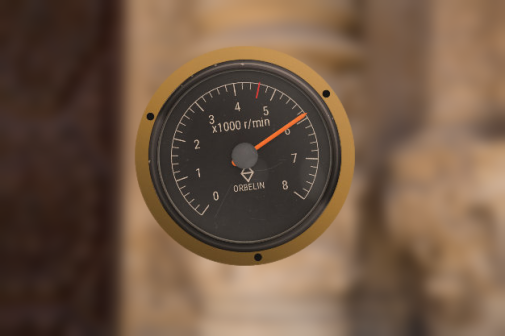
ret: {"value": 5900, "unit": "rpm"}
